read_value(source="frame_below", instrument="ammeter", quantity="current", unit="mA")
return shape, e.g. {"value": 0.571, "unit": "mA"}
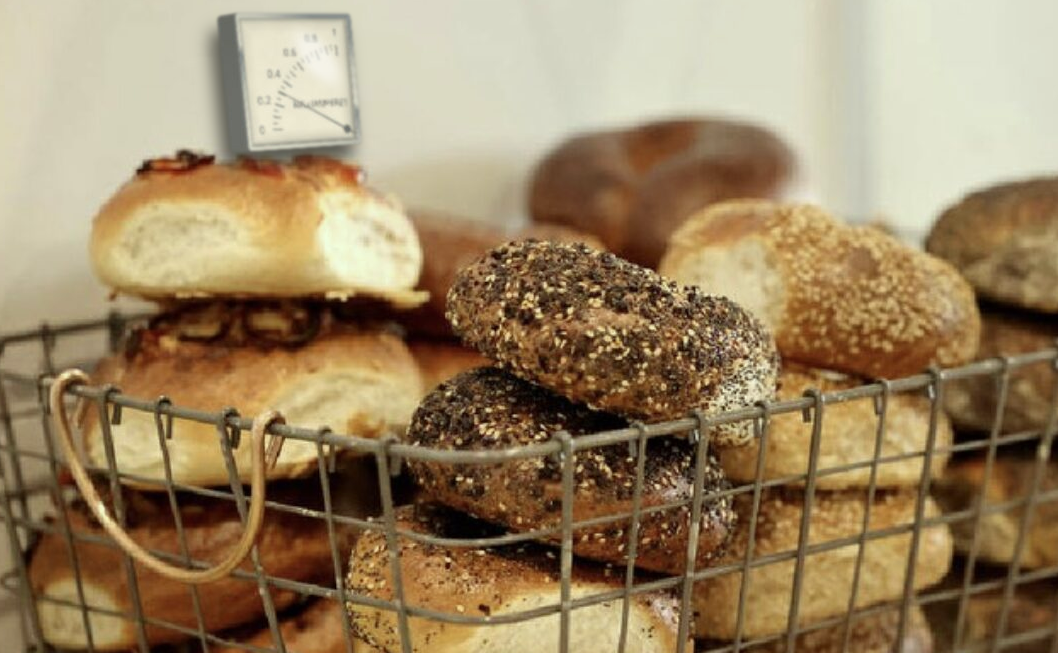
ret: {"value": 0.3, "unit": "mA"}
